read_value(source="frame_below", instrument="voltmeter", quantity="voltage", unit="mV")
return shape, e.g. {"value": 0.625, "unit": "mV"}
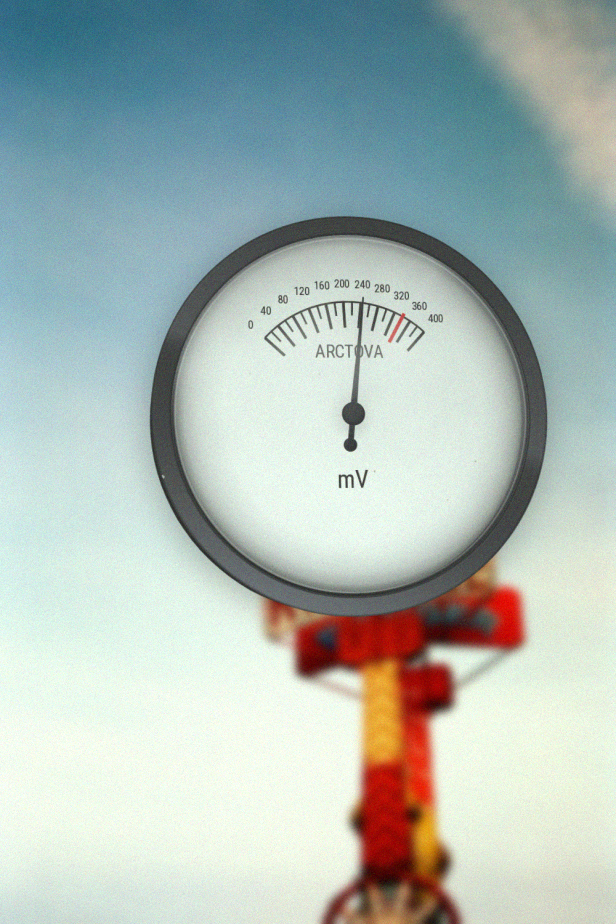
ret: {"value": 240, "unit": "mV"}
